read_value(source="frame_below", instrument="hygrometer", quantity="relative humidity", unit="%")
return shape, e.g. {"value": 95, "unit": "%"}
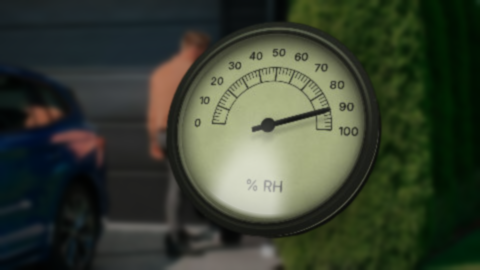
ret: {"value": 90, "unit": "%"}
